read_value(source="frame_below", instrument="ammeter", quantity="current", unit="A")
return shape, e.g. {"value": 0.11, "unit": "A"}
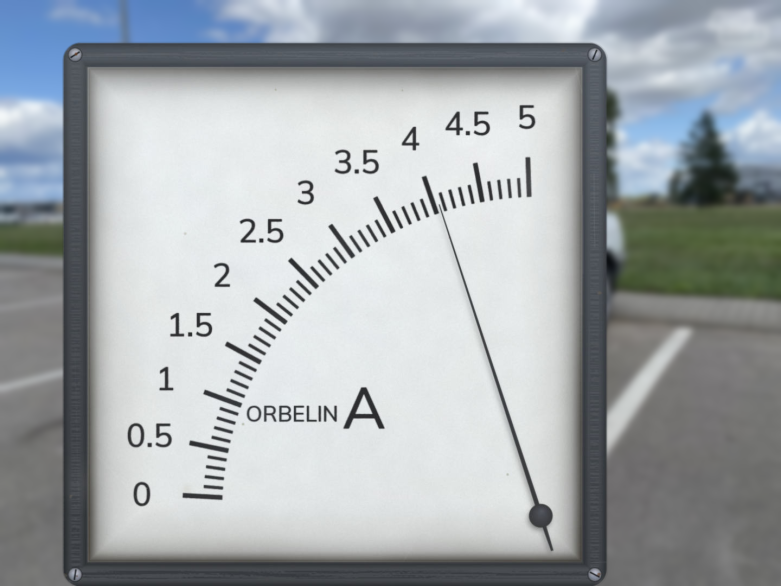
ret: {"value": 4.05, "unit": "A"}
